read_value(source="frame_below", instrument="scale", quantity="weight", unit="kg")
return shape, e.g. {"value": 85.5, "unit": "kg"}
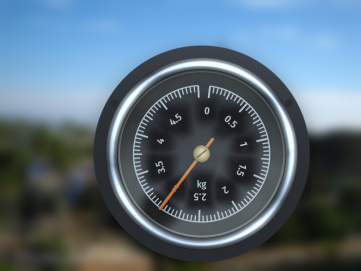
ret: {"value": 3, "unit": "kg"}
